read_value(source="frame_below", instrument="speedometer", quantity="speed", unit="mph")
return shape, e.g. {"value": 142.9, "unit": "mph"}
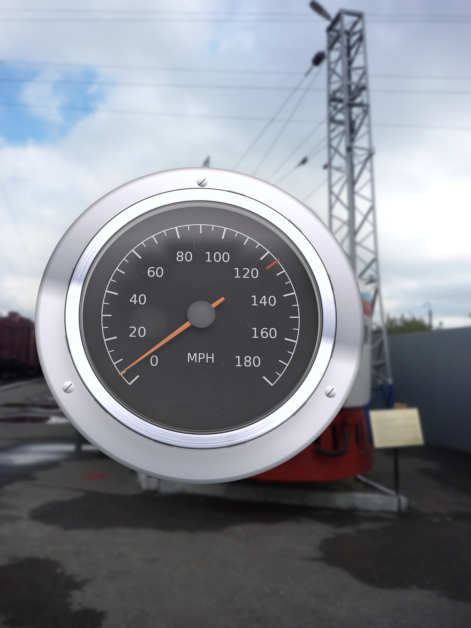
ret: {"value": 5, "unit": "mph"}
